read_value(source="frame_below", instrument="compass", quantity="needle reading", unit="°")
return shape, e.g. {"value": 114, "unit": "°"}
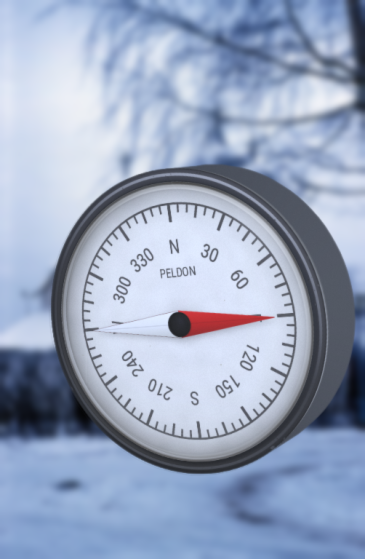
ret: {"value": 90, "unit": "°"}
